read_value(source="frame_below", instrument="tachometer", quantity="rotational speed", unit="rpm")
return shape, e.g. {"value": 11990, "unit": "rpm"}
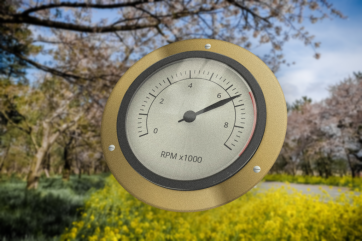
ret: {"value": 6600, "unit": "rpm"}
